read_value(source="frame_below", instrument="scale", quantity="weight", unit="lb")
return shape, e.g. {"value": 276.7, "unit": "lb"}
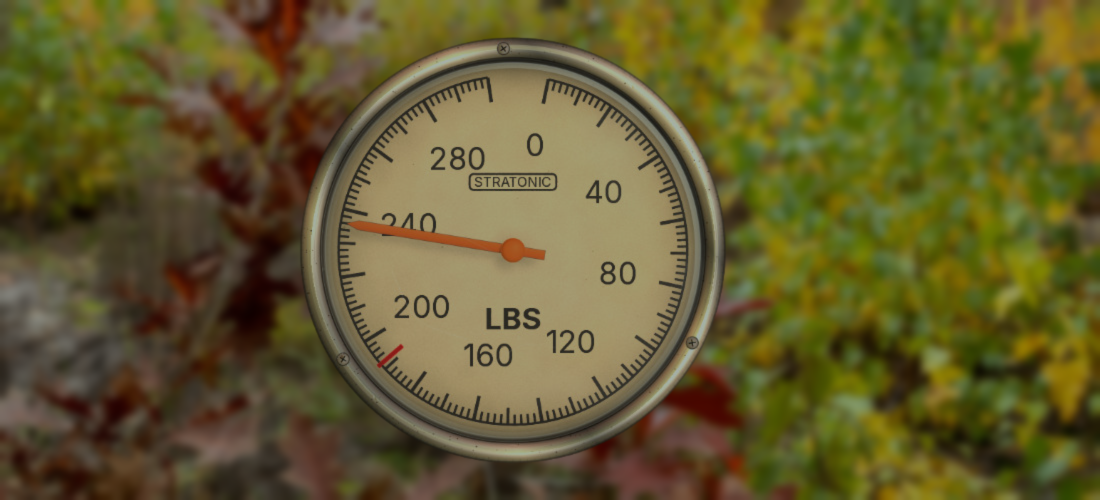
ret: {"value": 236, "unit": "lb"}
